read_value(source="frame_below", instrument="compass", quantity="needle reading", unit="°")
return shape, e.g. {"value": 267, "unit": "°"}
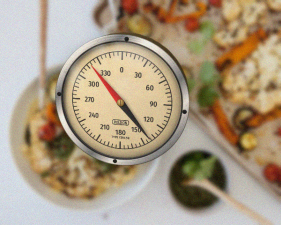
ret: {"value": 320, "unit": "°"}
